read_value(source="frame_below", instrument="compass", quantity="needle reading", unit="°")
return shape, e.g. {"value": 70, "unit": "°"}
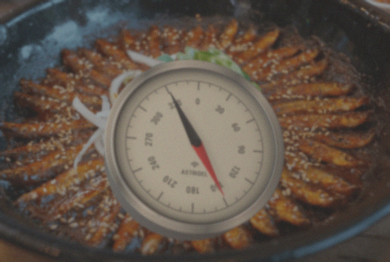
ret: {"value": 150, "unit": "°"}
